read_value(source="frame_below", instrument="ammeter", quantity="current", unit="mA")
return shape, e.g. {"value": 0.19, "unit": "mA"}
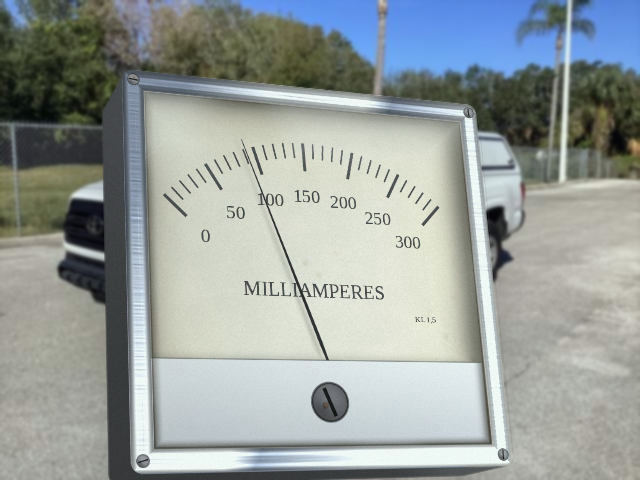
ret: {"value": 90, "unit": "mA"}
